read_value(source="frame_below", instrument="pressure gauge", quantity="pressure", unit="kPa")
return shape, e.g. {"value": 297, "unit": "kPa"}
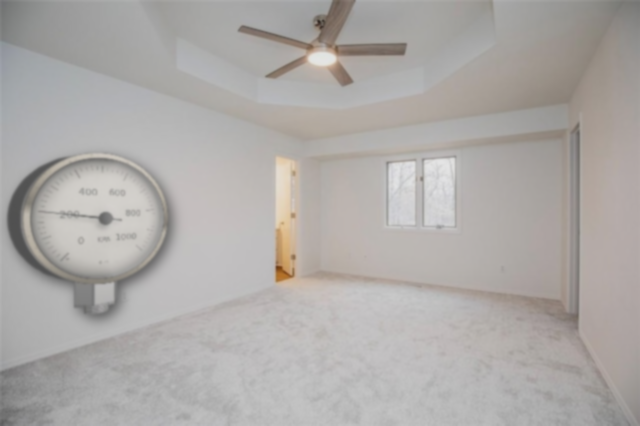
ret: {"value": 200, "unit": "kPa"}
